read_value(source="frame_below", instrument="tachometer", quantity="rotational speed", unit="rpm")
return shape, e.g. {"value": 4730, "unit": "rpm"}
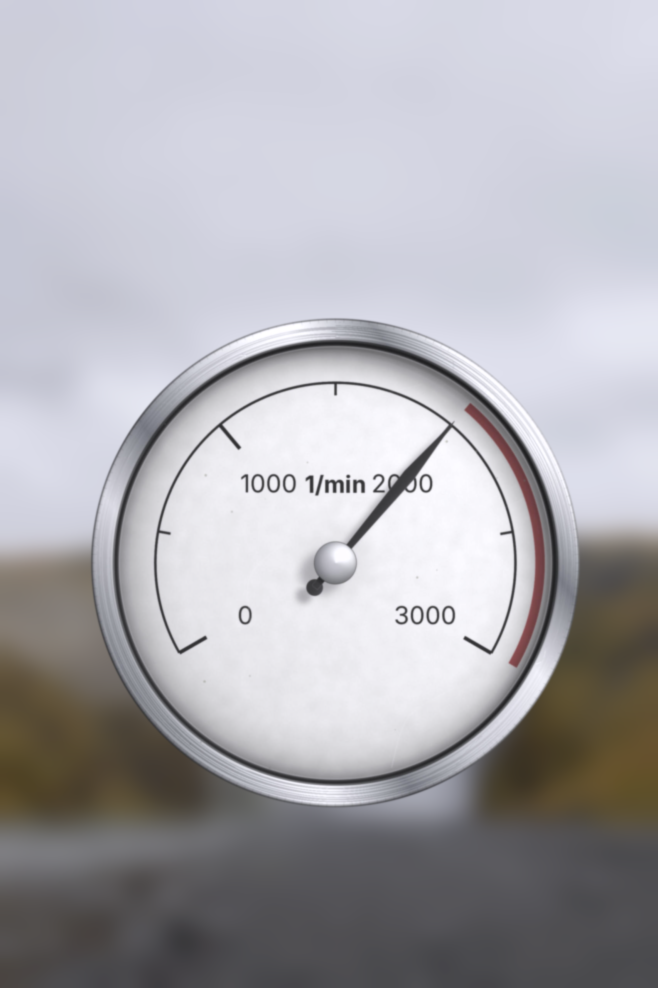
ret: {"value": 2000, "unit": "rpm"}
